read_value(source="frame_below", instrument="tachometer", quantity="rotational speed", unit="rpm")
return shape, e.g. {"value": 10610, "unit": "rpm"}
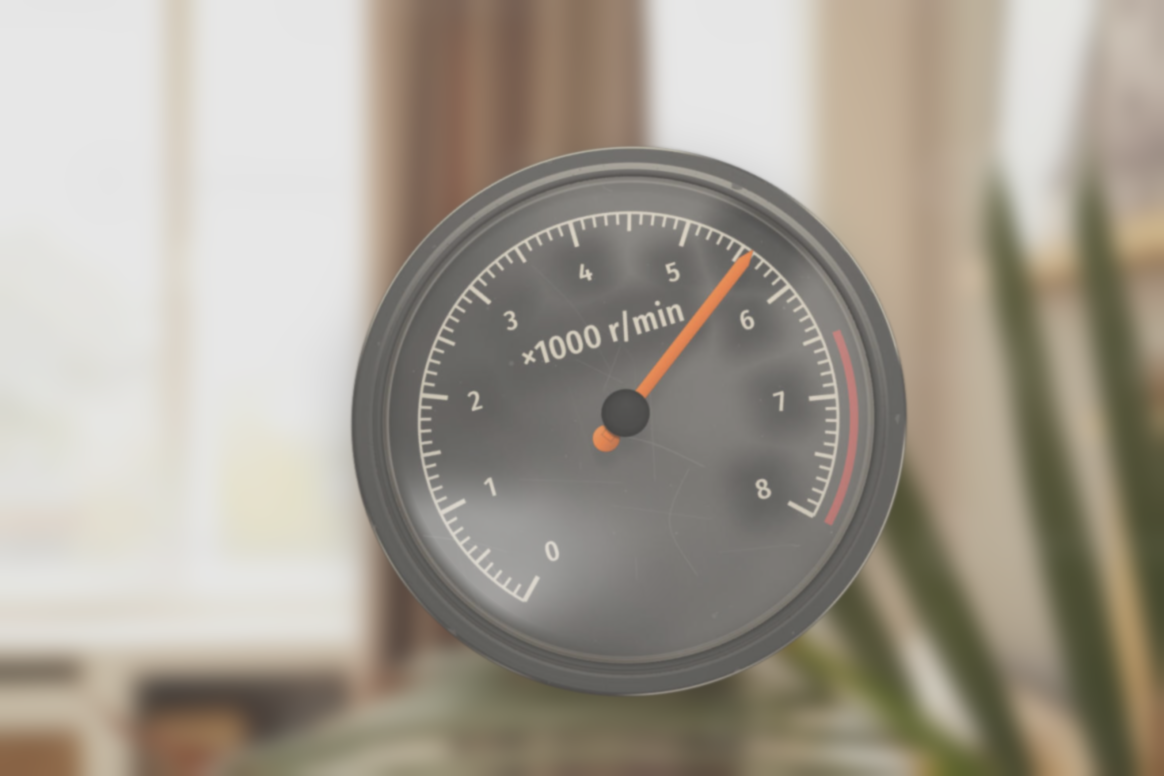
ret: {"value": 5600, "unit": "rpm"}
